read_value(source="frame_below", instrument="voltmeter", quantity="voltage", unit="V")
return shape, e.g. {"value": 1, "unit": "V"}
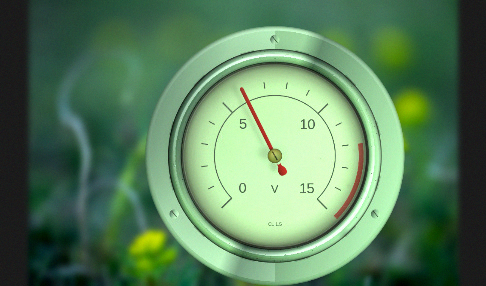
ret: {"value": 6, "unit": "V"}
